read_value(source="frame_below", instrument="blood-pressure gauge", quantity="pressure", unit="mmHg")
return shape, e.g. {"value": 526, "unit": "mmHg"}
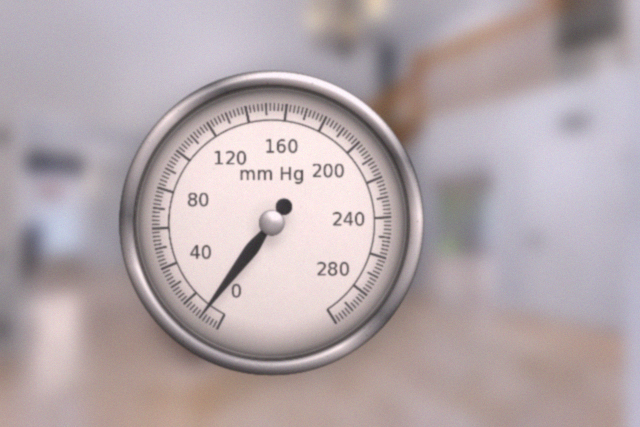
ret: {"value": 10, "unit": "mmHg"}
